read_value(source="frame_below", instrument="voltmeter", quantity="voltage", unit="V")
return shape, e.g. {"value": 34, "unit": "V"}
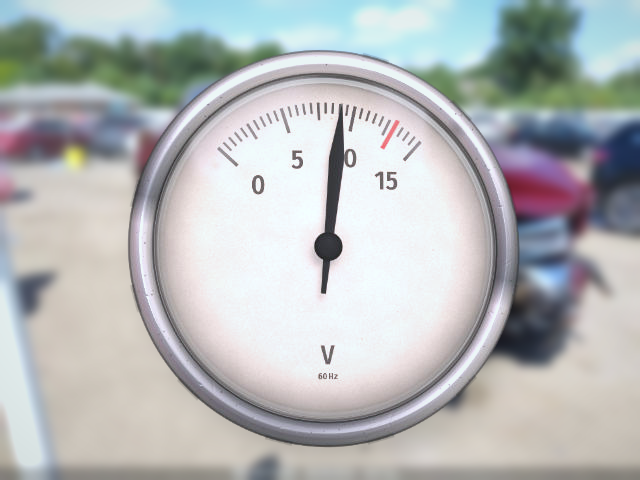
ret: {"value": 9, "unit": "V"}
